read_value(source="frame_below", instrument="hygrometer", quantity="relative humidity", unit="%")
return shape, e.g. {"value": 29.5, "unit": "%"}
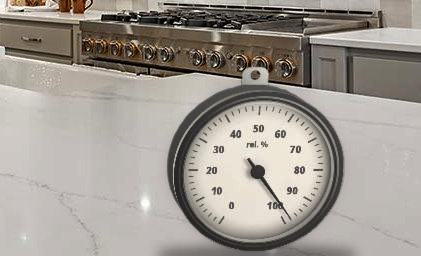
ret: {"value": 98, "unit": "%"}
